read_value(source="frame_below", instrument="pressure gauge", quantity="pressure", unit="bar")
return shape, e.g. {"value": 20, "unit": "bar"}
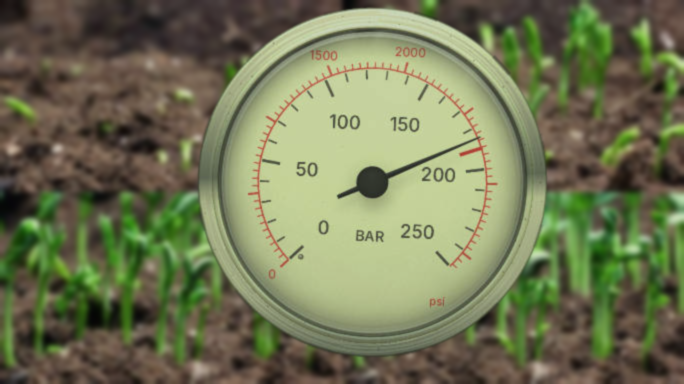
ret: {"value": 185, "unit": "bar"}
